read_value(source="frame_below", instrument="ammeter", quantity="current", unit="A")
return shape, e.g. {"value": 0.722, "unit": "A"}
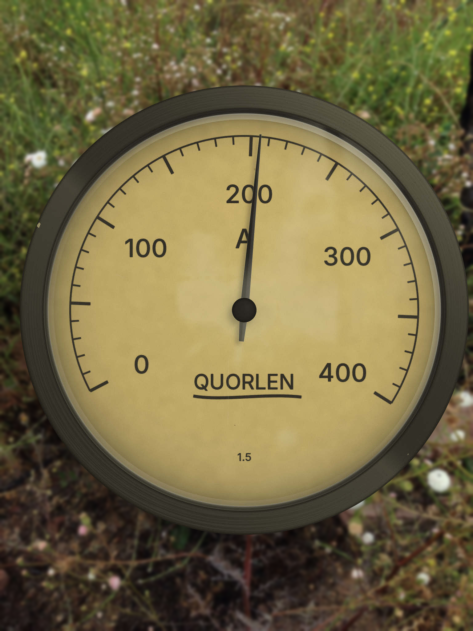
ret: {"value": 205, "unit": "A"}
